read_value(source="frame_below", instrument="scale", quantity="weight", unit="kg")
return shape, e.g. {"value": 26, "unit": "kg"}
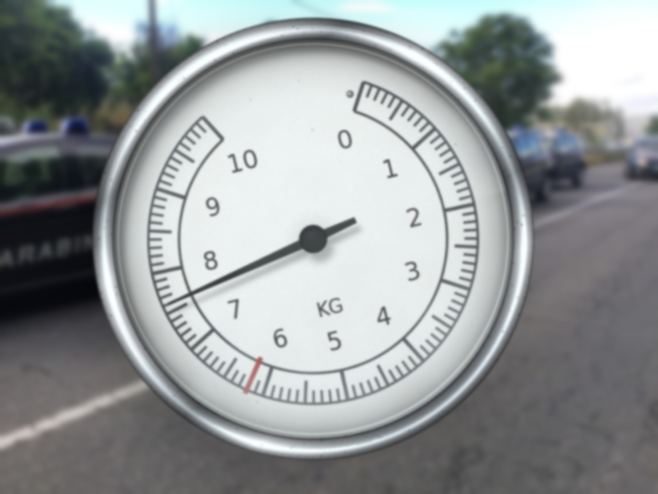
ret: {"value": 7.6, "unit": "kg"}
